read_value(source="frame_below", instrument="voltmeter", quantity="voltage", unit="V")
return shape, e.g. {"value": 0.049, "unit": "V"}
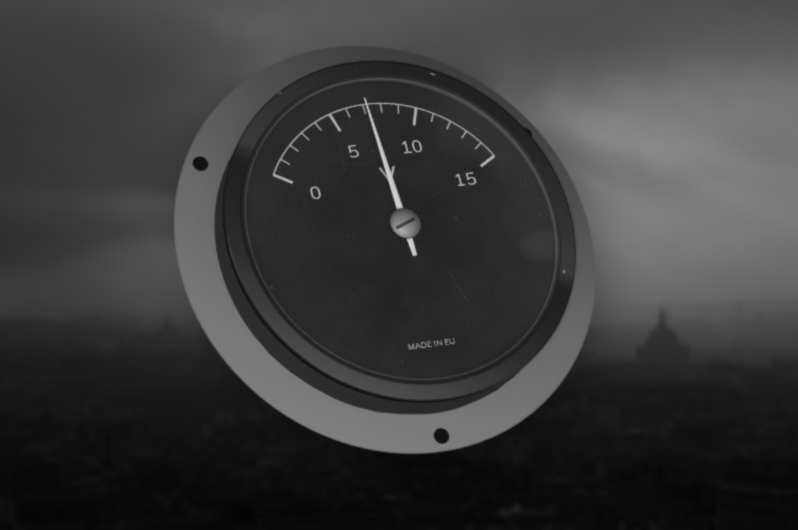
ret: {"value": 7, "unit": "V"}
